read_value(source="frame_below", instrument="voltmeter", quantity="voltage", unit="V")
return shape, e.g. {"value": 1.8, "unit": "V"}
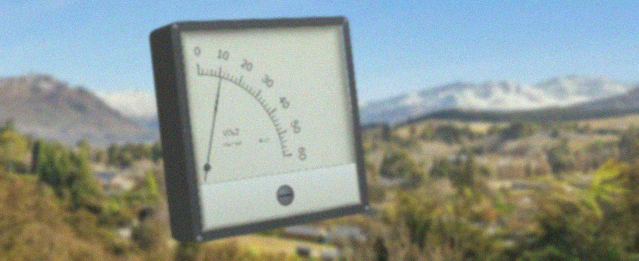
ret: {"value": 10, "unit": "V"}
